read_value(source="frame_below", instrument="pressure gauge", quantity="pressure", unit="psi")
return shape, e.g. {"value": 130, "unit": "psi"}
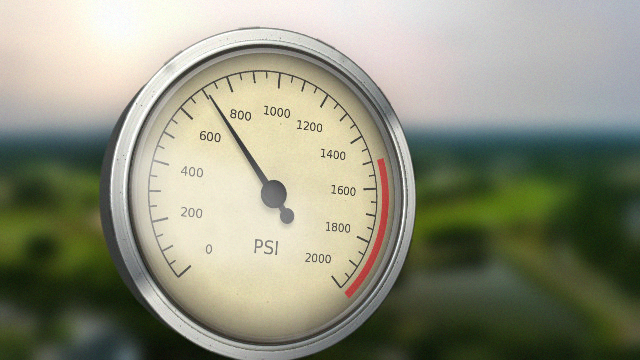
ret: {"value": 700, "unit": "psi"}
